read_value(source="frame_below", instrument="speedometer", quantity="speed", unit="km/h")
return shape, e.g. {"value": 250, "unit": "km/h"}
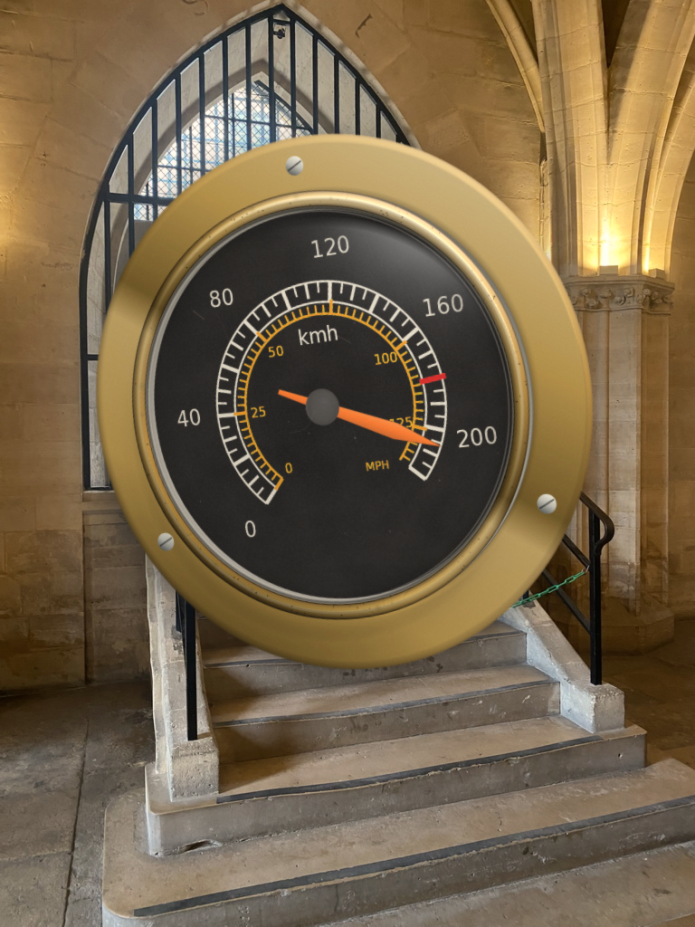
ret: {"value": 205, "unit": "km/h"}
